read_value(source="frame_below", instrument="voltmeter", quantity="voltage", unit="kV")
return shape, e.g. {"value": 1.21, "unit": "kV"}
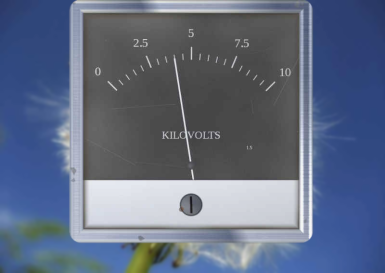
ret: {"value": 4, "unit": "kV"}
